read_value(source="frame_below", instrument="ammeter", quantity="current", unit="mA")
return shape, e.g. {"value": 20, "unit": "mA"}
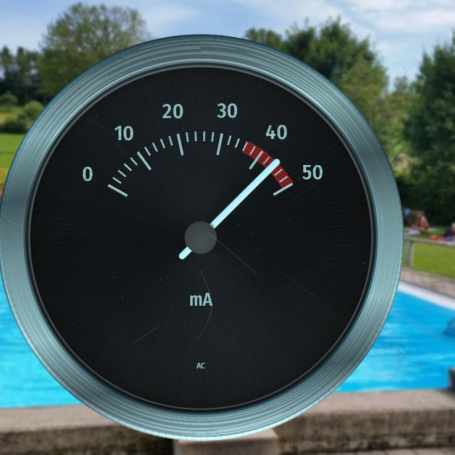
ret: {"value": 44, "unit": "mA"}
